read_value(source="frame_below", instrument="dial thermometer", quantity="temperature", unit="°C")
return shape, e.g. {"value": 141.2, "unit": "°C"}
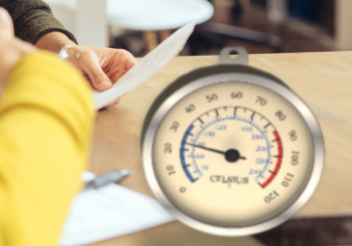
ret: {"value": 25, "unit": "°C"}
